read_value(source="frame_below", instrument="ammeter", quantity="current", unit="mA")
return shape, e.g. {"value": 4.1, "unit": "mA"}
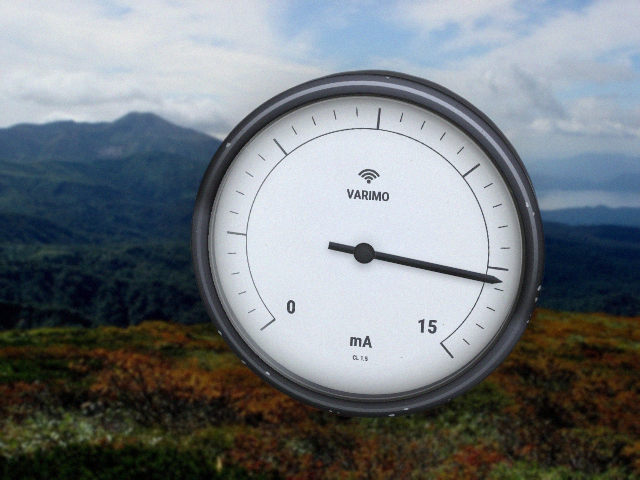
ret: {"value": 12.75, "unit": "mA"}
